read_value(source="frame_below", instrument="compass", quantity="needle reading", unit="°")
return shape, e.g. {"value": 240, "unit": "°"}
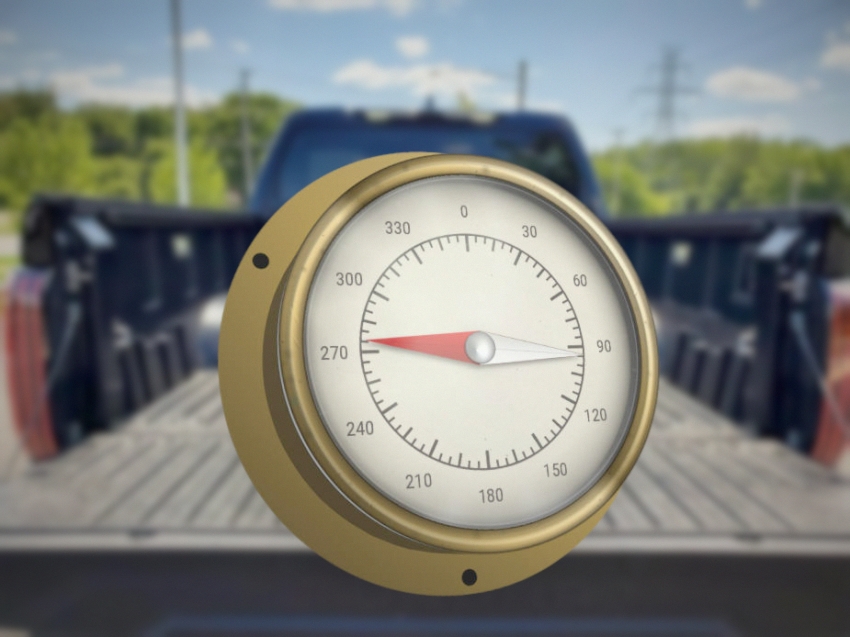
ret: {"value": 275, "unit": "°"}
